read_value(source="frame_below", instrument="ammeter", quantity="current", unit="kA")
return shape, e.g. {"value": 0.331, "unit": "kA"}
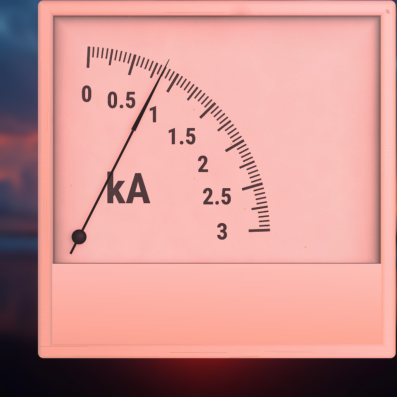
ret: {"value": 0.85, "unit": "kA"}
